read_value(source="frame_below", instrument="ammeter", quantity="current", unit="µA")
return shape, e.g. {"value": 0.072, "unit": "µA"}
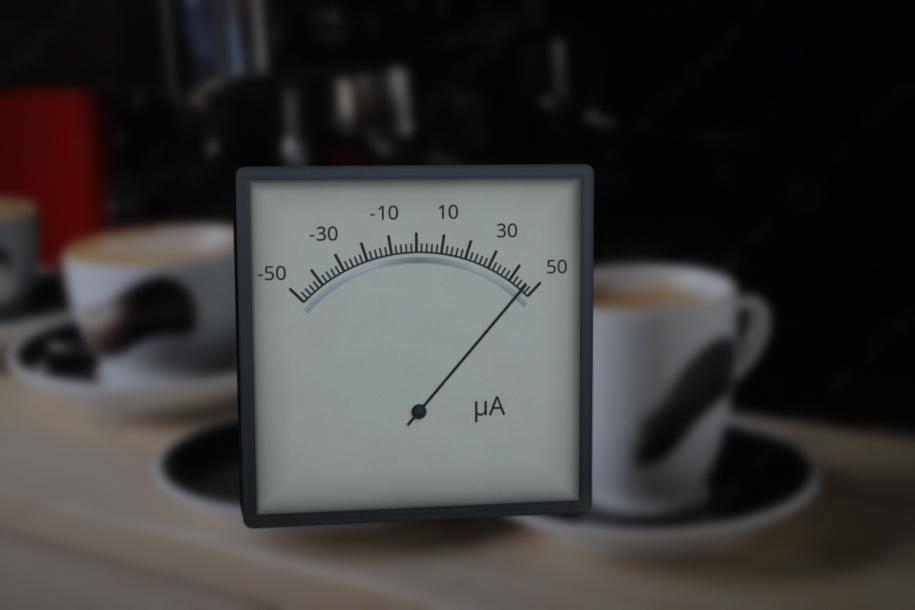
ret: {"value": 46, "unit": "µA"}
